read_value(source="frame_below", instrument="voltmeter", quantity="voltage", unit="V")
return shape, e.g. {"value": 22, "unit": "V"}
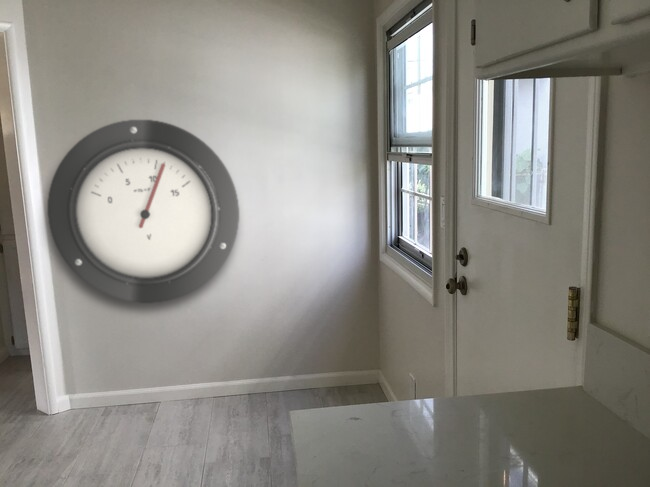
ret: {"value": 11, "unit": "V"}
